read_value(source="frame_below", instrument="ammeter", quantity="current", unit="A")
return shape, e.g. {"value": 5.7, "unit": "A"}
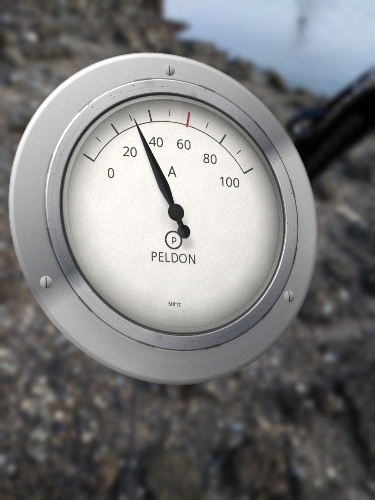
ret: {"value": 30, "unit": "A"}
